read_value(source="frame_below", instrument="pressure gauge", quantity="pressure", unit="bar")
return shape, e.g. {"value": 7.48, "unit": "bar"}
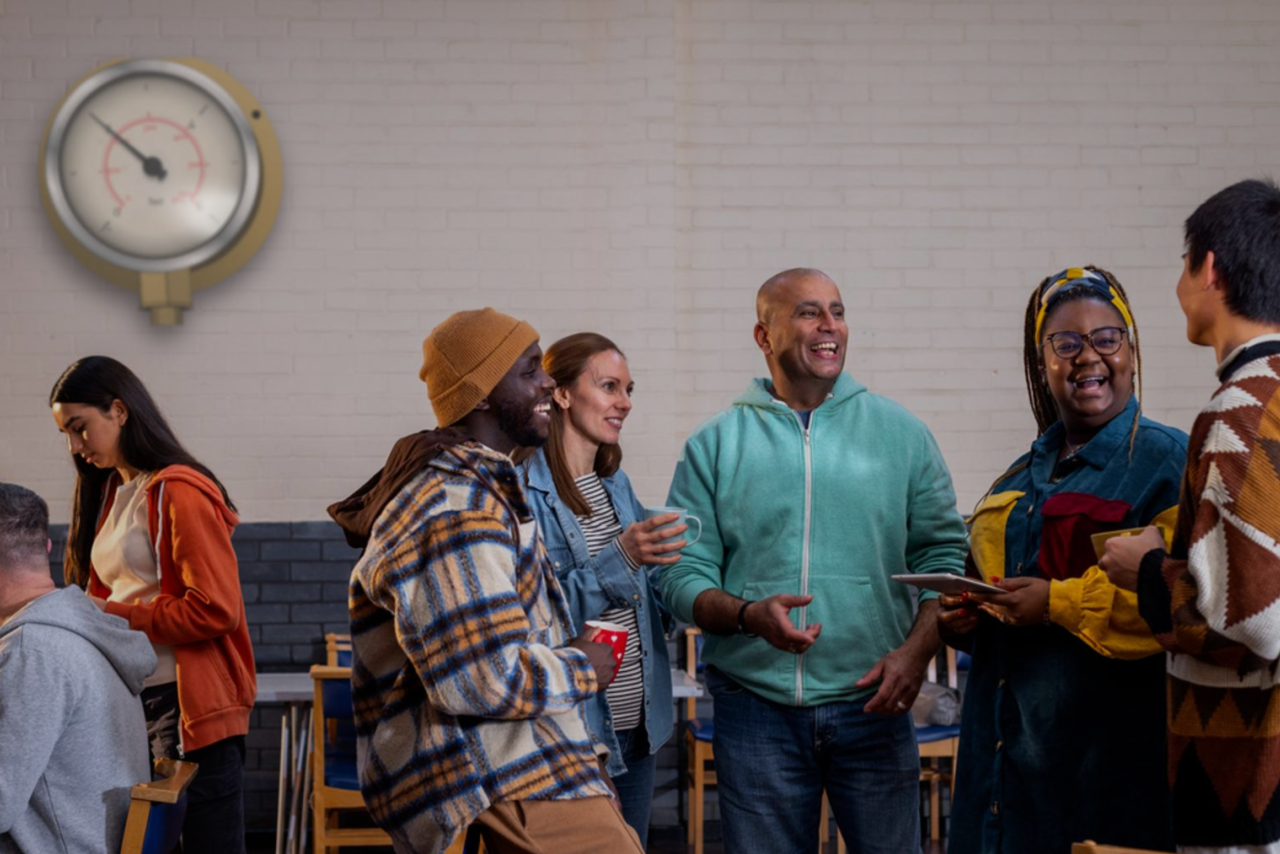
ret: {"value": 2, "unit": "bar"}
